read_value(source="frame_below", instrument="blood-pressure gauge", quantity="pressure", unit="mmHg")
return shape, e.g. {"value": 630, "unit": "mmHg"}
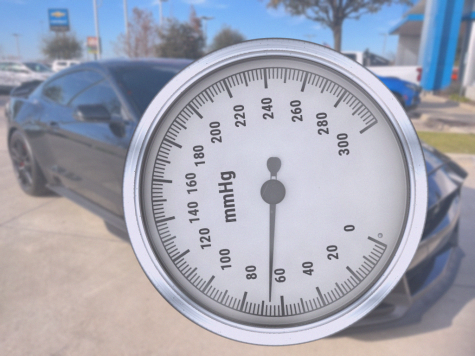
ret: {"value": 66, "unit": "mmHg"}
